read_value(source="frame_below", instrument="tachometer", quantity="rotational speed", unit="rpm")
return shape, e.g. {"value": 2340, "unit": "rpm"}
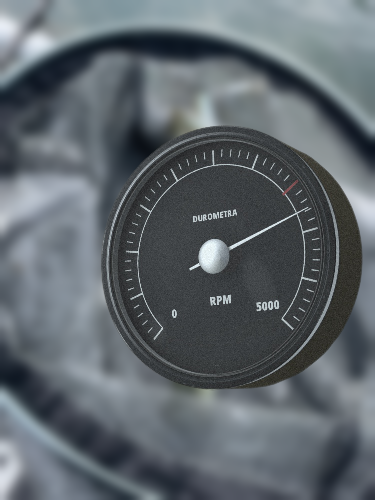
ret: {"value": 3800, "unit": "rpm"}
